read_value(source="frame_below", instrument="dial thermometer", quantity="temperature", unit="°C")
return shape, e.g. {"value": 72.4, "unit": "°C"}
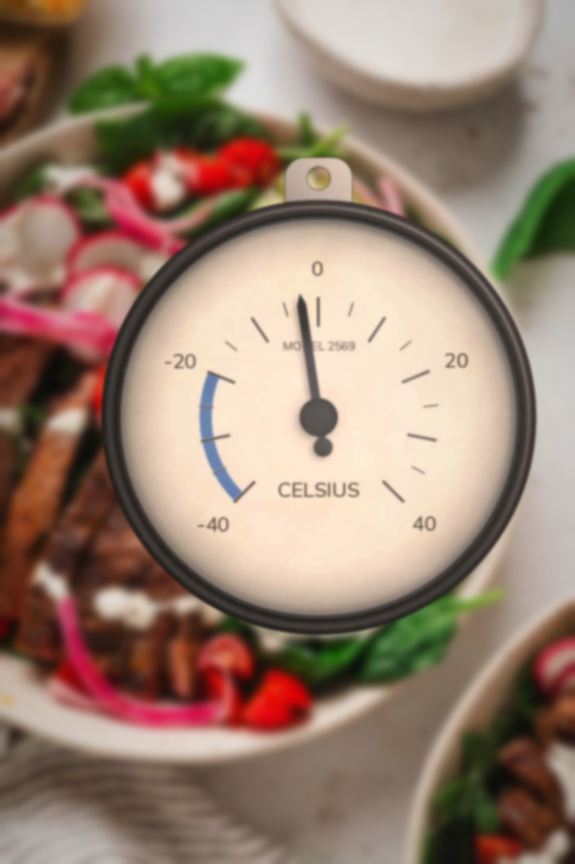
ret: {"value": -2.5, "unit": "°C"}
